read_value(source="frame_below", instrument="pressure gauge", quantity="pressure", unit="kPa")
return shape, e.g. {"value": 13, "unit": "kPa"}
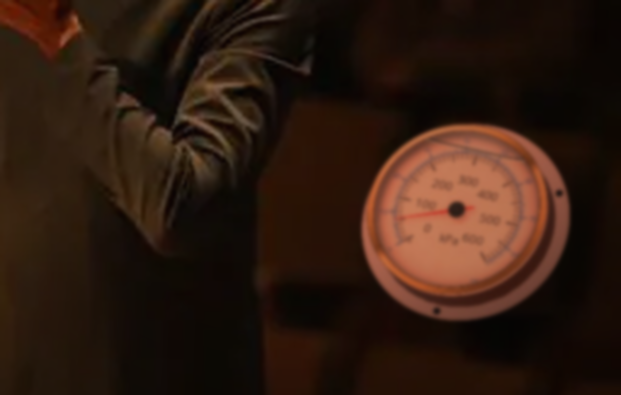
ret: {"value": 50, "unit": "kPa"}
